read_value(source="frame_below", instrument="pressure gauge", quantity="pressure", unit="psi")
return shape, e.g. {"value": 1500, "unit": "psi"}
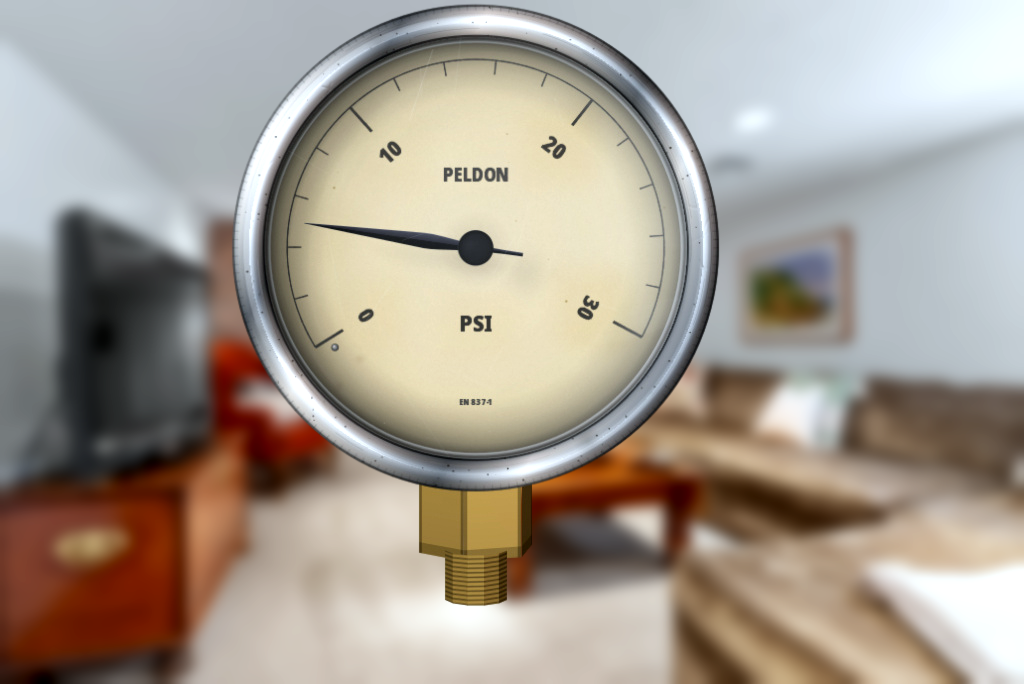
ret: {"value": 5, "unit": "psi"}
